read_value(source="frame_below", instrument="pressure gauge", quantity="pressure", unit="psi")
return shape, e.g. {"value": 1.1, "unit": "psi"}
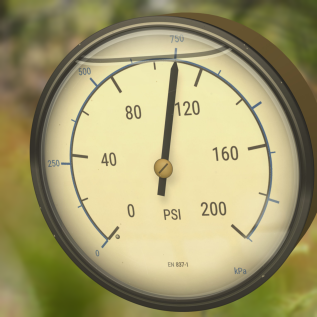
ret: {"value": 110, "unit": "psi"}
